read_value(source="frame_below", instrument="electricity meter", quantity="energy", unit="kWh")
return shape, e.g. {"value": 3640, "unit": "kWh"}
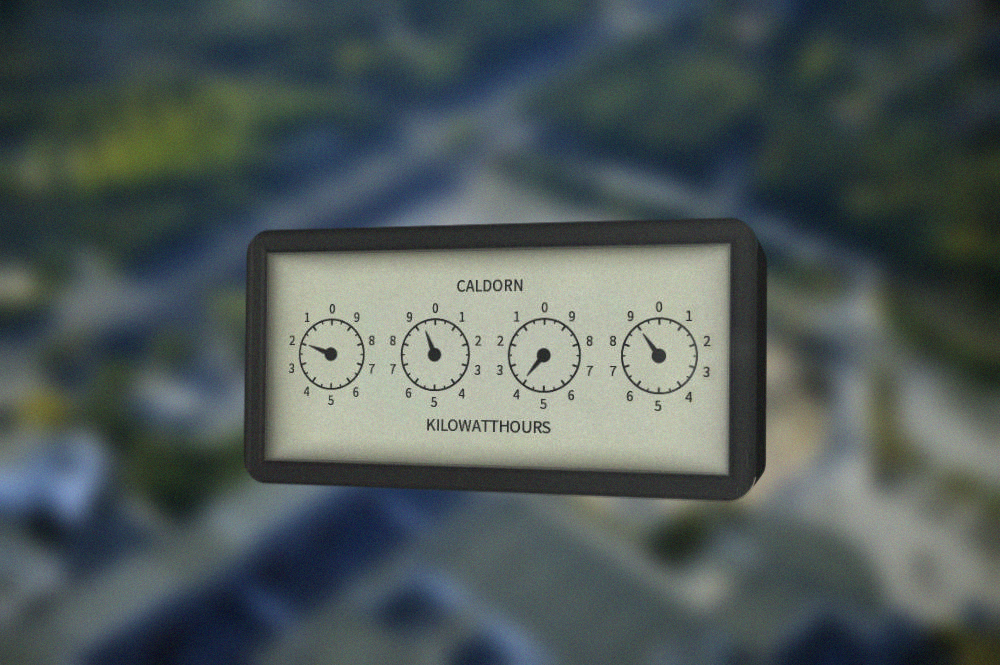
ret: {"value": 1939, "unit": "kWh"}
